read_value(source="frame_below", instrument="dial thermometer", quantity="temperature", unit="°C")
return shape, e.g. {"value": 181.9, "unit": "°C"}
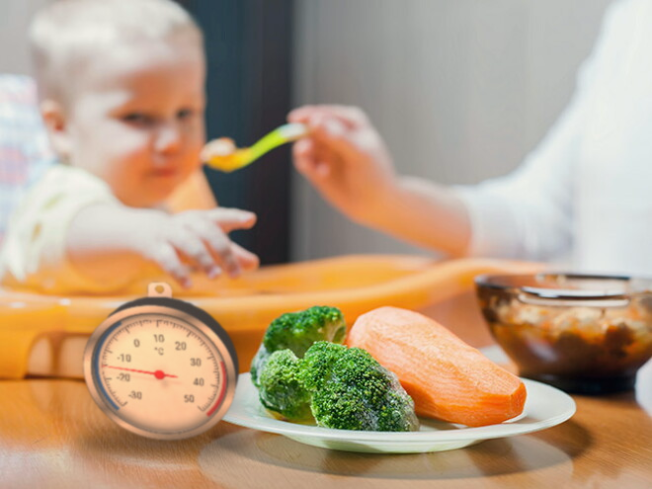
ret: {"value": -15, "unit": "°C"}
